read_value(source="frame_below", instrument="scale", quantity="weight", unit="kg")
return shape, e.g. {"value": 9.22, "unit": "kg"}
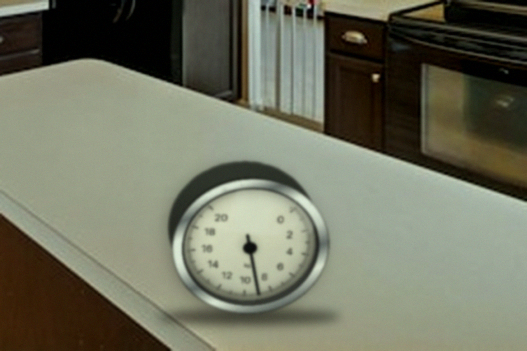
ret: {"value": 9, "unit": "kg"}
